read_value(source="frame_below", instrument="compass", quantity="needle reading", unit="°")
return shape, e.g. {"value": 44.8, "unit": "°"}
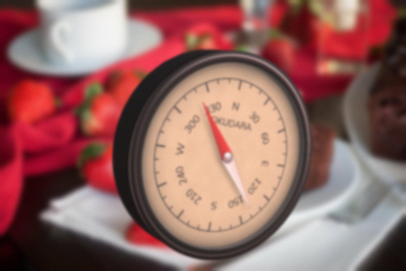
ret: {"value": 320, "unit": "°"}
